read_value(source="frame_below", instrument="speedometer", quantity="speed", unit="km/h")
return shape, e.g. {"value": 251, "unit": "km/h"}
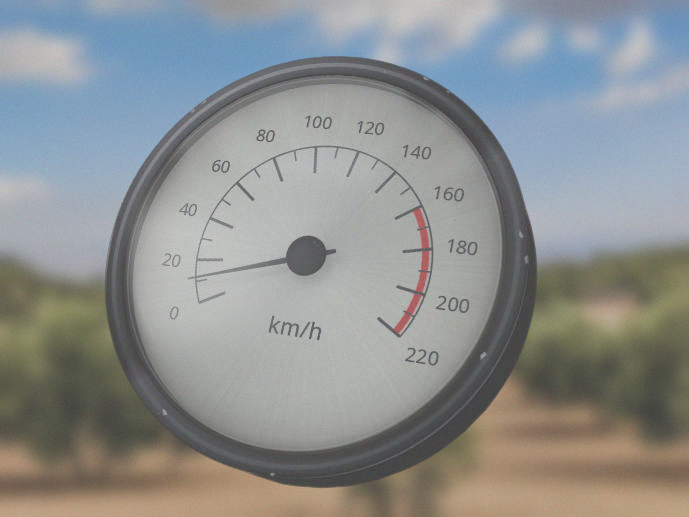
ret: {"value": 10, "unit": "km/h"}
